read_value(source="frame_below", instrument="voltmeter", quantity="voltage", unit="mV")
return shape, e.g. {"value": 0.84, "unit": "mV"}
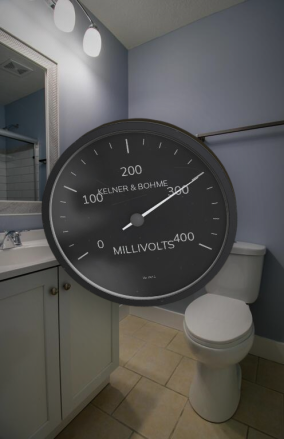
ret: {"value": 300, "unit": "mV"}
